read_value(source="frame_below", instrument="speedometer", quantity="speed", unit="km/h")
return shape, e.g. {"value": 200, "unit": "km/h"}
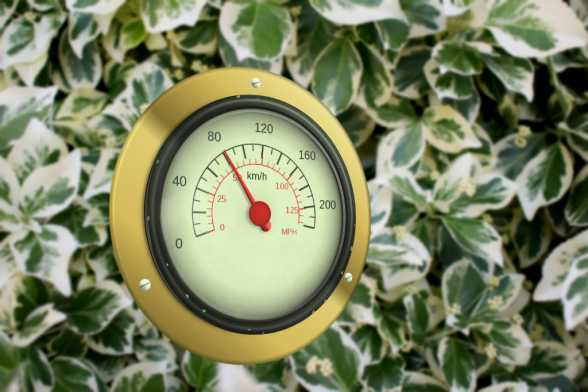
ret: {"value": 80, "unit": "km/h"}
